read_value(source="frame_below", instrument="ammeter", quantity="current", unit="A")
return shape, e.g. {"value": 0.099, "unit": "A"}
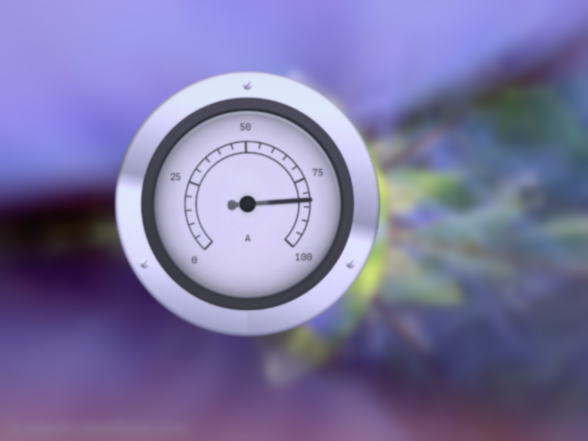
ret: {"value": 82.5, "unit": "A"}
